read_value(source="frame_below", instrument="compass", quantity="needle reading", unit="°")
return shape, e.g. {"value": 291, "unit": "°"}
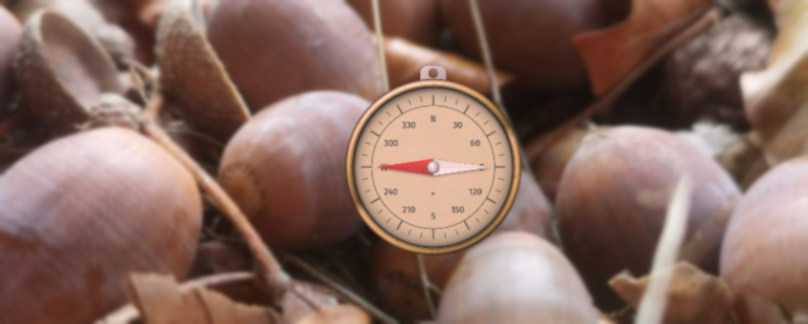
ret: {"value": 270, "unit": "°"}
